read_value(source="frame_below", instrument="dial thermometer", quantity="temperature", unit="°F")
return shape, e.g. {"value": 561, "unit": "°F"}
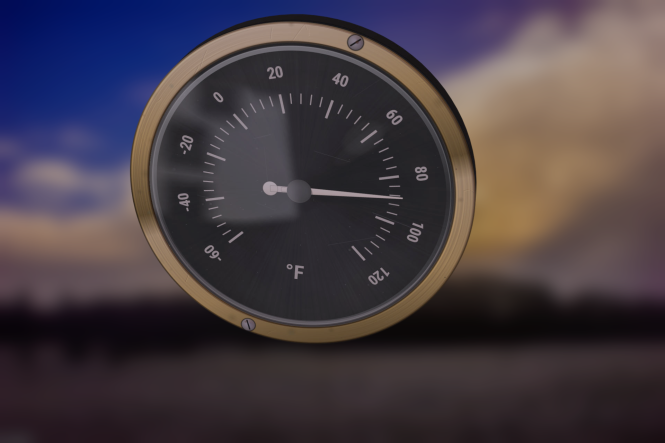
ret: {"value": 88, "unit": "°F"}
